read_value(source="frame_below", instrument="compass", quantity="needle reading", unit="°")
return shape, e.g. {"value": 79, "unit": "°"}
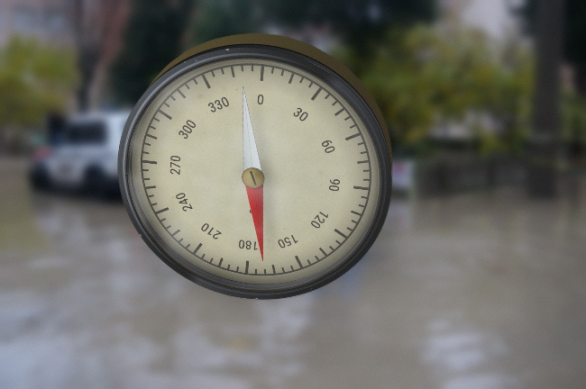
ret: {"value": 170, "unit": "°"}
